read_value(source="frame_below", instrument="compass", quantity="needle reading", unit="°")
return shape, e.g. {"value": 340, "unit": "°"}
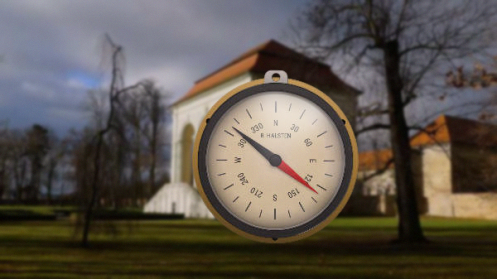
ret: {"value": 127.5, "unit": "°"}
